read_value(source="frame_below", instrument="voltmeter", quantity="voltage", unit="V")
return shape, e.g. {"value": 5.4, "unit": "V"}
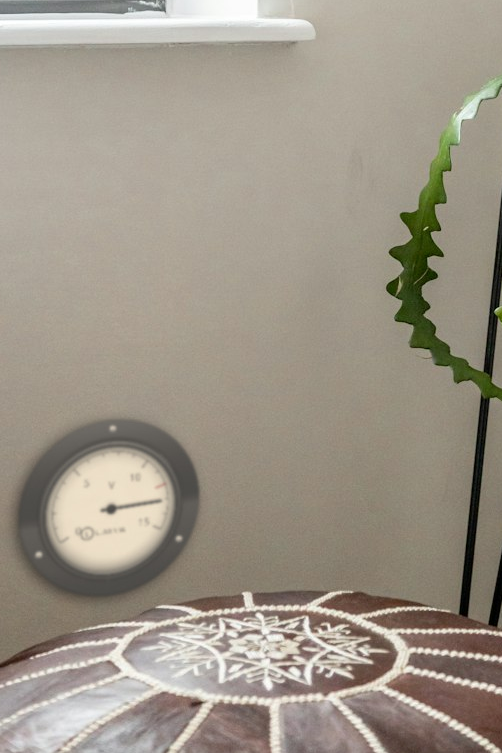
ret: {"value": 13, "unit": "V"}
